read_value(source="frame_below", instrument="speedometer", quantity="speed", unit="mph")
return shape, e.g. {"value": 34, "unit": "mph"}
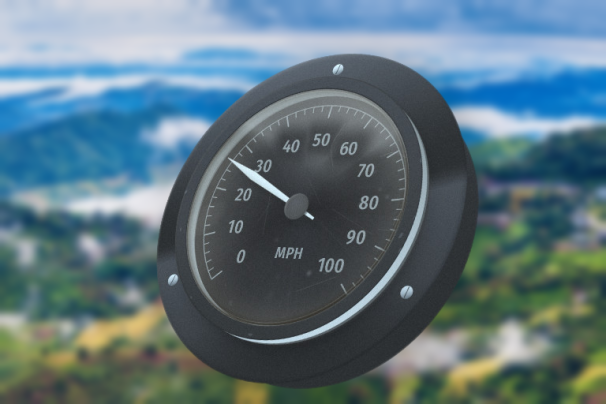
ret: {"value": 26, "unit": "mph"}
